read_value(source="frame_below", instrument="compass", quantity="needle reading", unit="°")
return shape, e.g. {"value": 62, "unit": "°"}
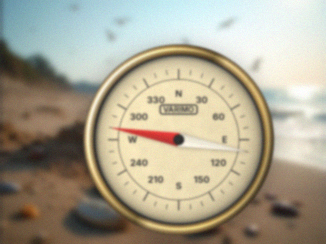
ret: {"value": 280, "unit": "°"}
